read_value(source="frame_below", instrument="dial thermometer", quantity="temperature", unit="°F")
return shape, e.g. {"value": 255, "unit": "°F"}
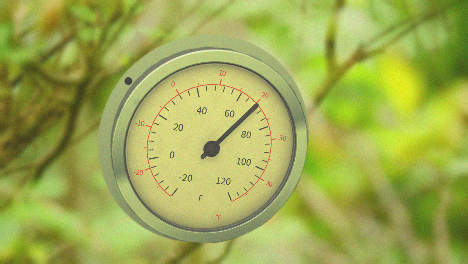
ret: {"value": 68, "unit": "°F"}
